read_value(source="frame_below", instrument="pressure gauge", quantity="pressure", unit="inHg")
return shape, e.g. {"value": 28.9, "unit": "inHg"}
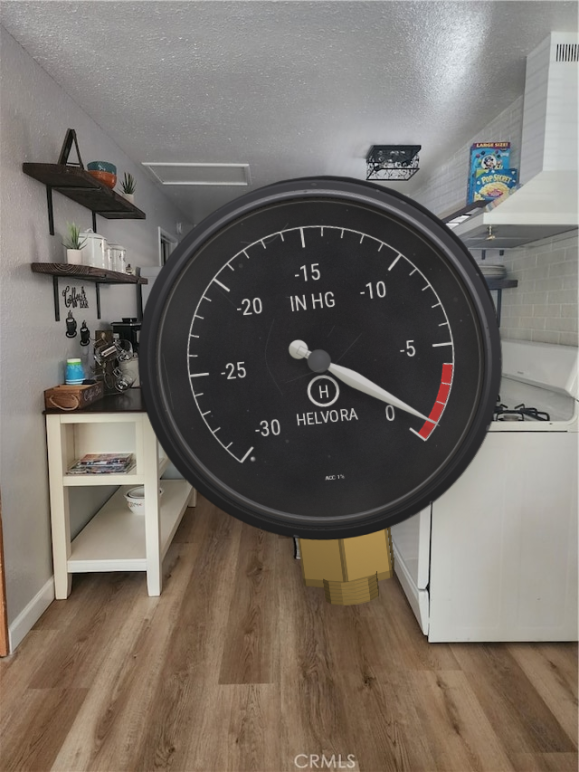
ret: {"value": -1, "unit": "inHg"}
